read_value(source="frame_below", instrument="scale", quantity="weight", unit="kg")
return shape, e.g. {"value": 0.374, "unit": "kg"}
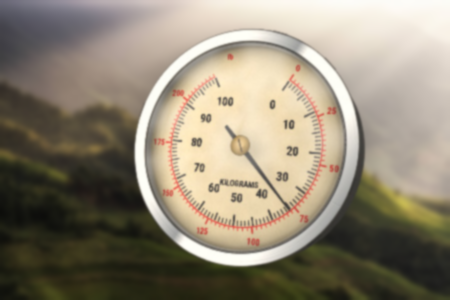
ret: {"value": 35, "unit": "kg"}
